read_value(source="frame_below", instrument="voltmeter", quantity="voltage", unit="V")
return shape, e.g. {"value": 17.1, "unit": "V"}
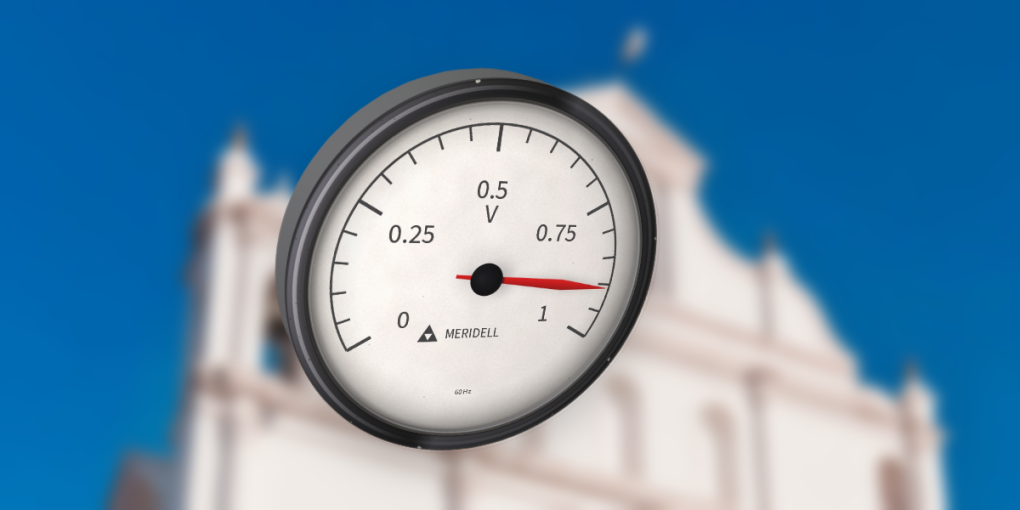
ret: {"value": 0.9, "unit": "V"}
